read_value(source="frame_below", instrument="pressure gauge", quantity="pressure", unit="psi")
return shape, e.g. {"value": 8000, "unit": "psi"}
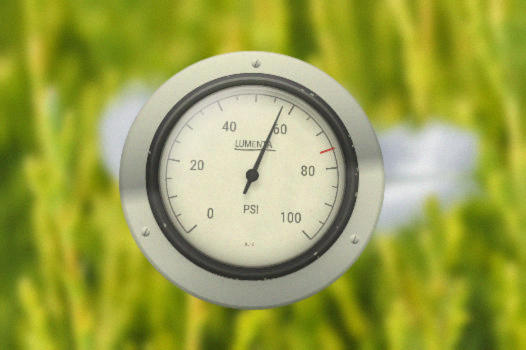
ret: {"value": 57.5, "unit": "psi"}
